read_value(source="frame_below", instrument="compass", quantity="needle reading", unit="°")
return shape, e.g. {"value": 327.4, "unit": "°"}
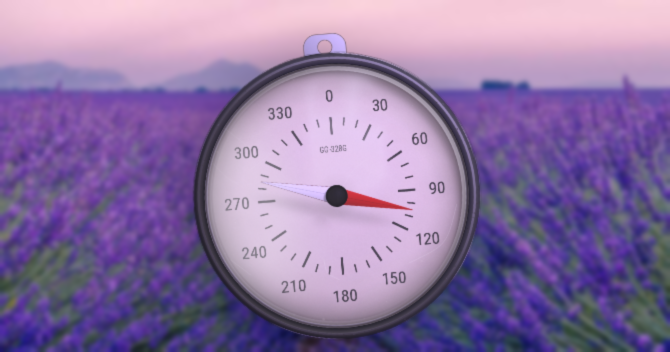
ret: {"value": 105, "unit": "°"}
